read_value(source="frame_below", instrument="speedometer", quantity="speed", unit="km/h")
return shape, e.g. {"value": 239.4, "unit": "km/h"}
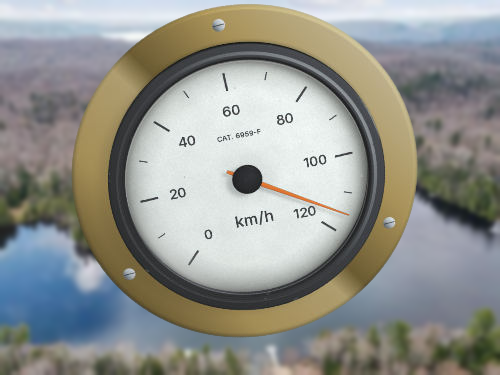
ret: {"value": 115, "unit": "km/h"}
